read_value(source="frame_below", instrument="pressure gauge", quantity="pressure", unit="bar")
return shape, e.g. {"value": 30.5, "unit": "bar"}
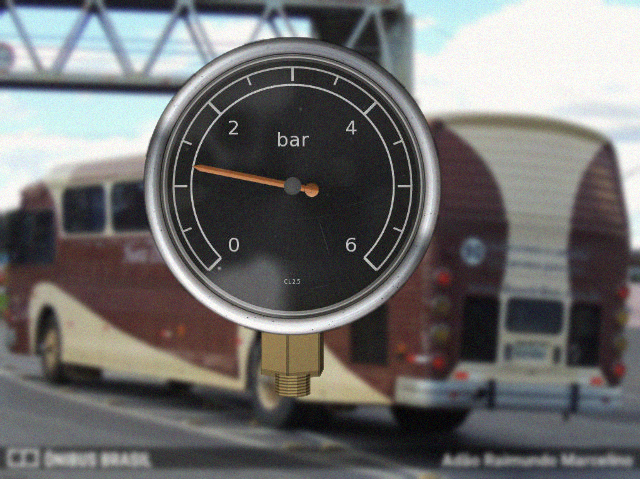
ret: {"value": 1.25, "unit": "bar"}
